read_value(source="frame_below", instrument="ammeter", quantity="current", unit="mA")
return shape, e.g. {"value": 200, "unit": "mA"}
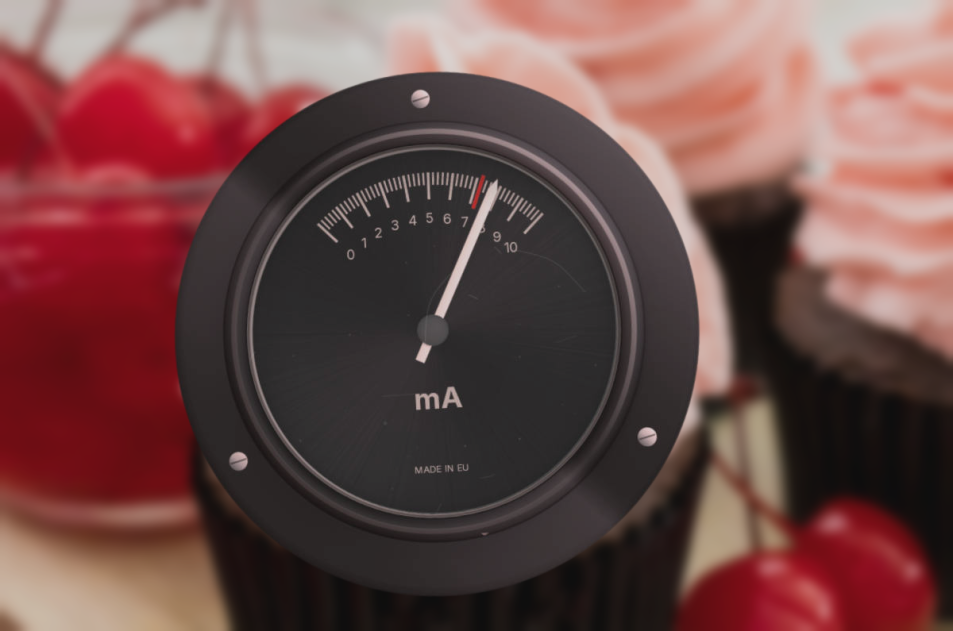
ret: {"value": 7.8, "unit": "mA"}
